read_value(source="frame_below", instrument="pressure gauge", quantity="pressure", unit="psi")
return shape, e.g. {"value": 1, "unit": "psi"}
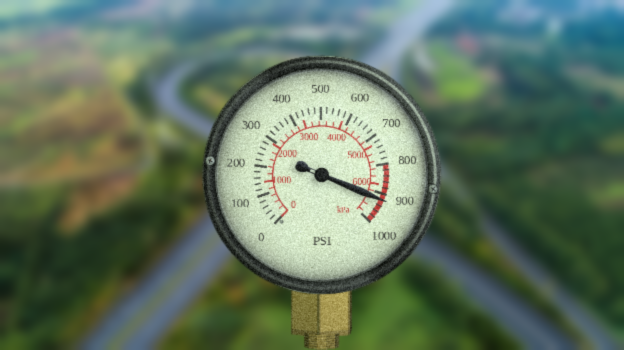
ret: {"value": 920, "unit": "psi"}
